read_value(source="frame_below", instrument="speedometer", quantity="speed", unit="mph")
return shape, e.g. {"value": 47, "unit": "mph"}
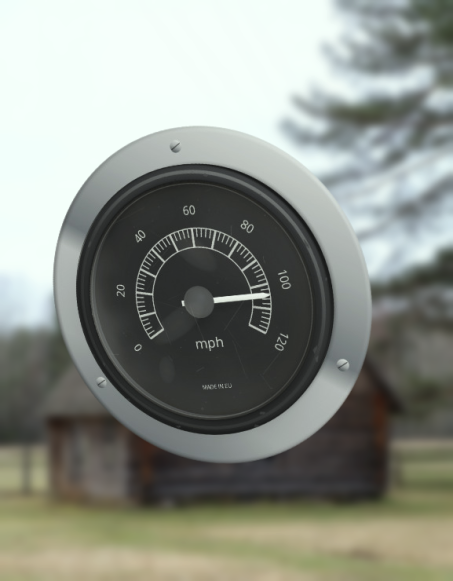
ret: {"value": 104, "unit": "mph"}
